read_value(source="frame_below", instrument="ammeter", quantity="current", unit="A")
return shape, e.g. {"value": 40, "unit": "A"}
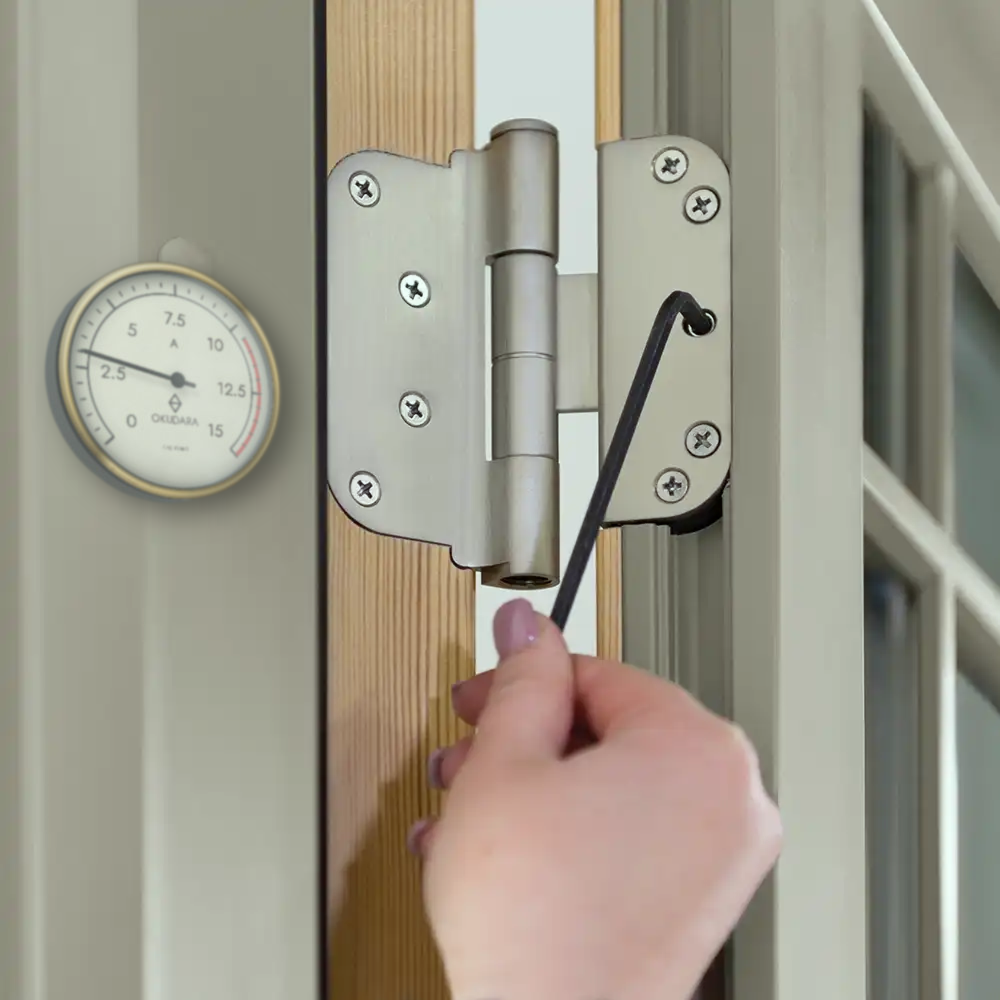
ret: {"value": 3, "unit": "A"}
